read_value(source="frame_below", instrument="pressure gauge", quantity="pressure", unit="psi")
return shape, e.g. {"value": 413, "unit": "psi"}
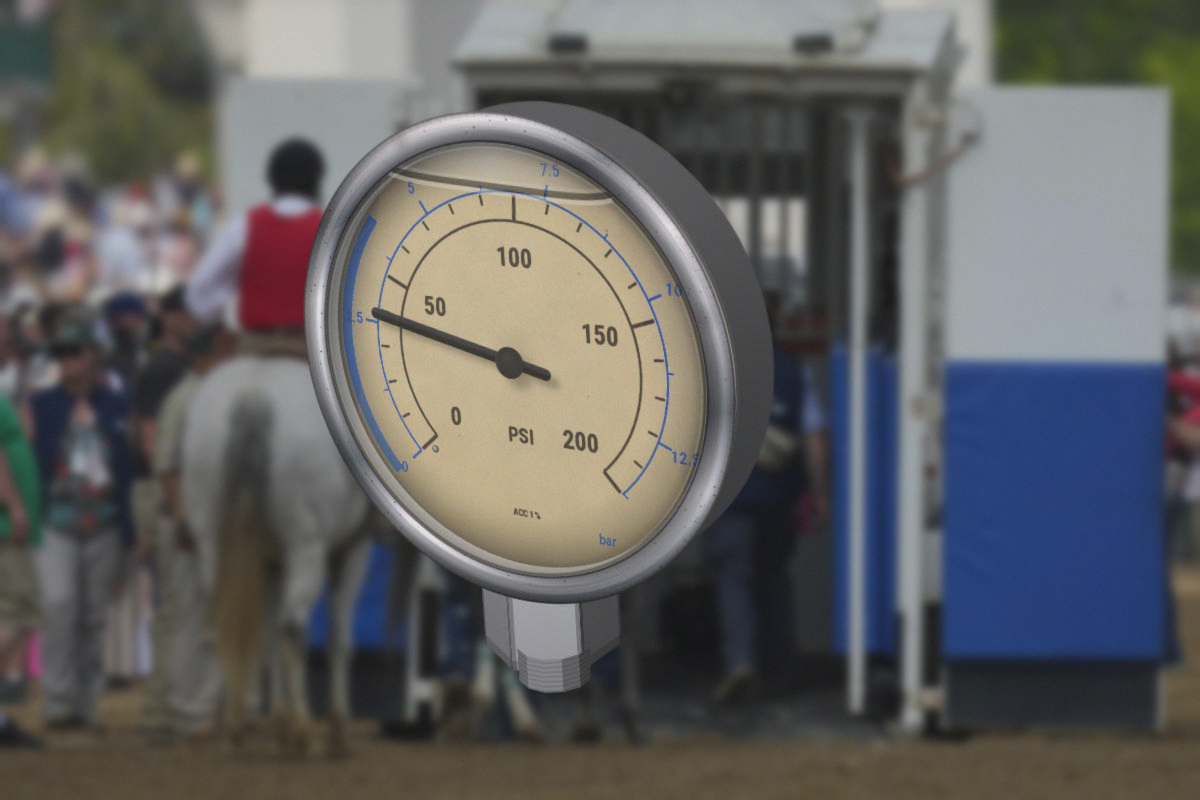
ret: {"value": 40, "unit": "psi"}
